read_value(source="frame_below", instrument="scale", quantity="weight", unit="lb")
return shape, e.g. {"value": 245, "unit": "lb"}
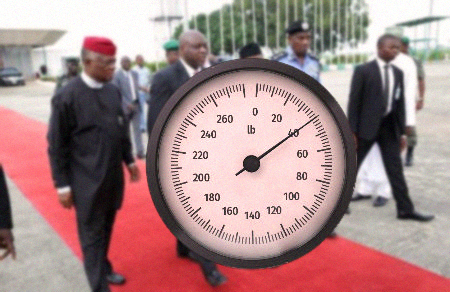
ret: {"value": 40, "unit": "lb"}
